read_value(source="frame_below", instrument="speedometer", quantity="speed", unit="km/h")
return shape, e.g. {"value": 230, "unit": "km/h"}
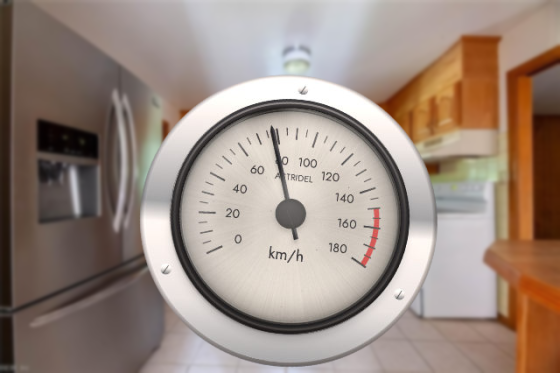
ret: {"value": 77.5, "unit": "km/h"}
